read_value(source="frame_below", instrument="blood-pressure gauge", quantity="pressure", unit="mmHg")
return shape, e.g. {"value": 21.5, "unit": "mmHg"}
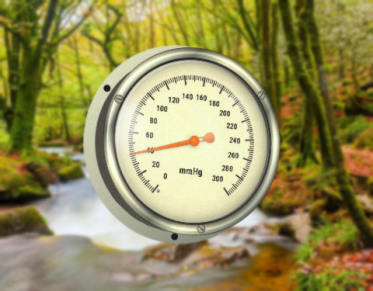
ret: {"value": 40, "unit": "mmHg"}
